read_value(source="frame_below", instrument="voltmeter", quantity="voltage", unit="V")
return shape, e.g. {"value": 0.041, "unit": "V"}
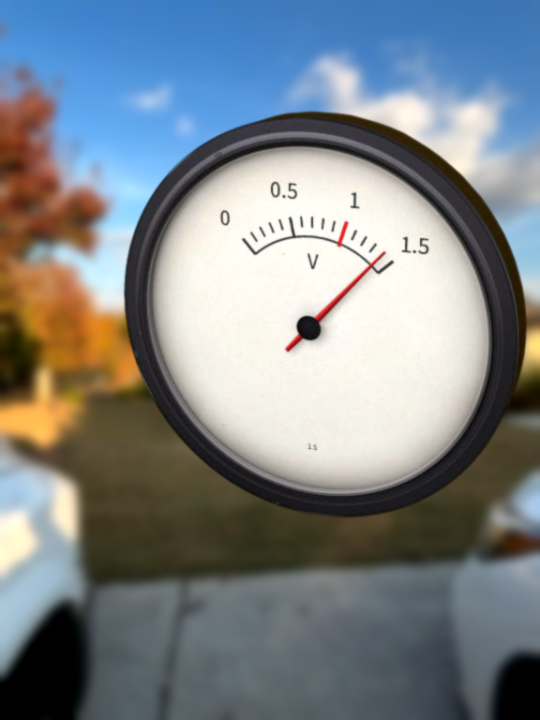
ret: {"value": 1.4, "unit": "V"}
